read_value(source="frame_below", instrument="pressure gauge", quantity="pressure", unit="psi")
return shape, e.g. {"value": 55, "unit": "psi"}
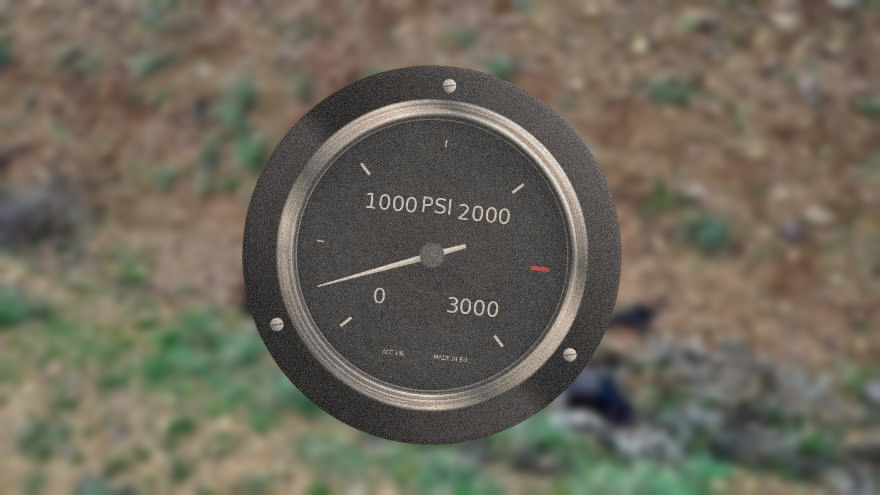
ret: {"value": 250, "unit": "psi"}
